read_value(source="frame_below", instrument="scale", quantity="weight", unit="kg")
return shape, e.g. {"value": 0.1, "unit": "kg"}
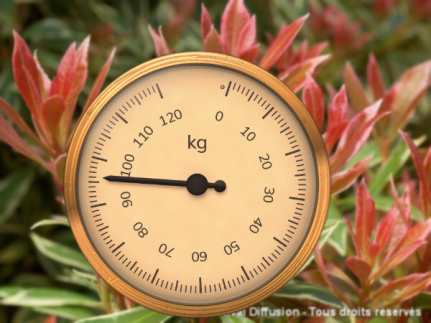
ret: {"value": 96, "unit": "kg"}
